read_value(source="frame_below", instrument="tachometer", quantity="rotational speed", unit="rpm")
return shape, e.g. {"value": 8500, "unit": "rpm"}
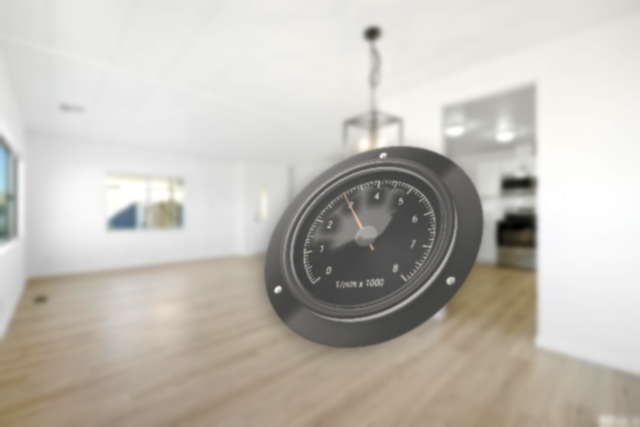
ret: {"value": 3000, "unit": "rpm"}
